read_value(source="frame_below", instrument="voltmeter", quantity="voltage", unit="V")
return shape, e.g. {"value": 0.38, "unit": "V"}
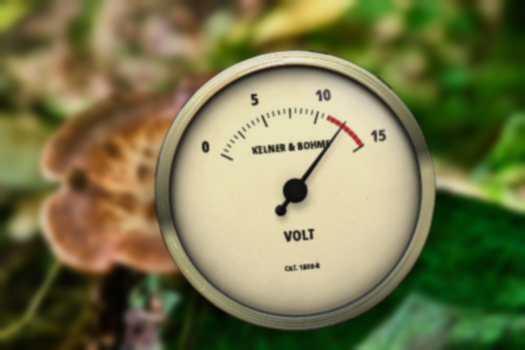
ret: {"value": 12.5, "unit": "V"}
